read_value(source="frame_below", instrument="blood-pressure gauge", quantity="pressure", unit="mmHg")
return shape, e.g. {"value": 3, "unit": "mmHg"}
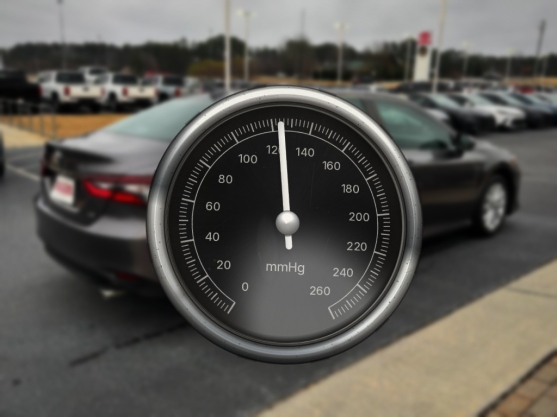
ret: {"value": 124, "unit": "mmHg"}
